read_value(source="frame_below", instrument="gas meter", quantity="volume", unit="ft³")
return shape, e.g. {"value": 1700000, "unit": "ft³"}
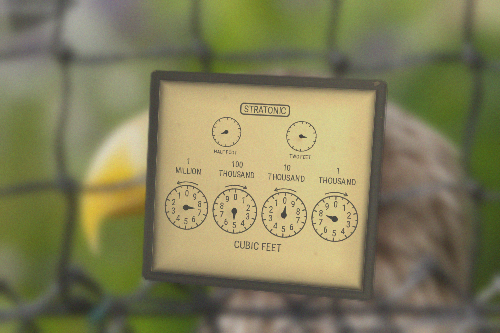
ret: {"value": 749800, "unit": "ft³"}
